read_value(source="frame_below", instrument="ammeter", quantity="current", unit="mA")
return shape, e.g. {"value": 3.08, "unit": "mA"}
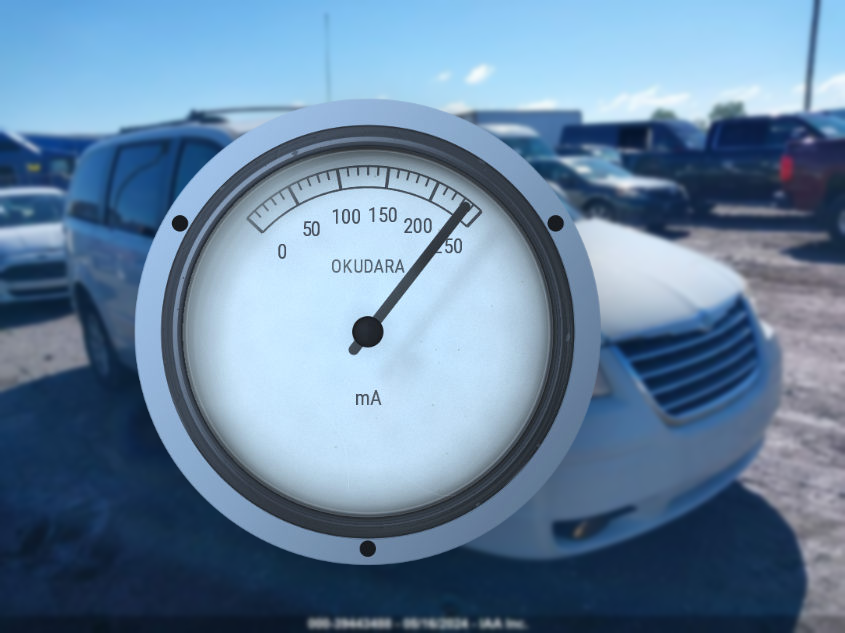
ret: {"value": 235, "unit": "mA"}
